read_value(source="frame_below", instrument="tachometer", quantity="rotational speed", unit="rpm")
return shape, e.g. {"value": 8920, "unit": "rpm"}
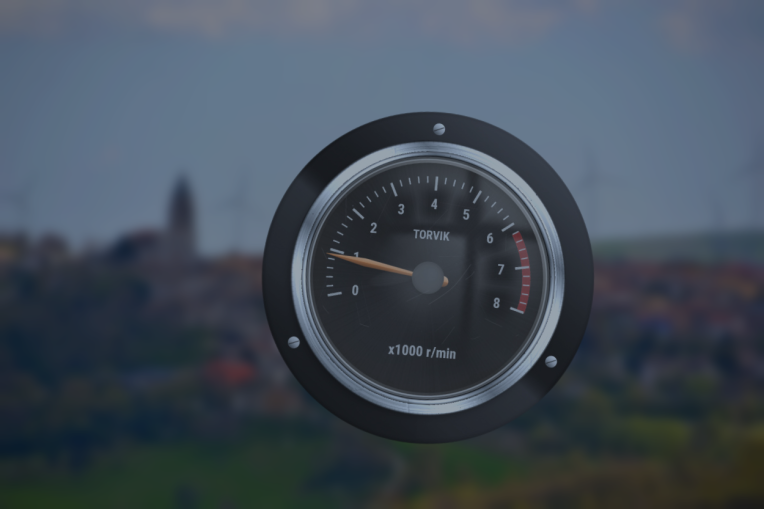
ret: {"value": 900, "unit": "rpm"}
